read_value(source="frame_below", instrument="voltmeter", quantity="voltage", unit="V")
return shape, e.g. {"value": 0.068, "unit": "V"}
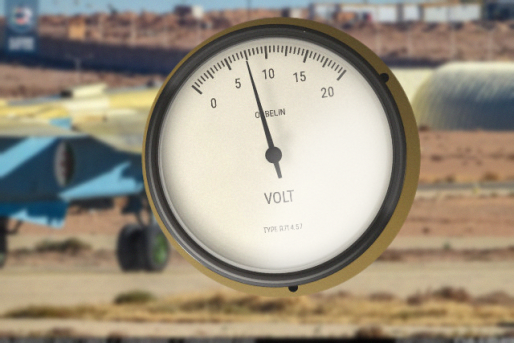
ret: {"value": 7.5, "unit": "V"}
